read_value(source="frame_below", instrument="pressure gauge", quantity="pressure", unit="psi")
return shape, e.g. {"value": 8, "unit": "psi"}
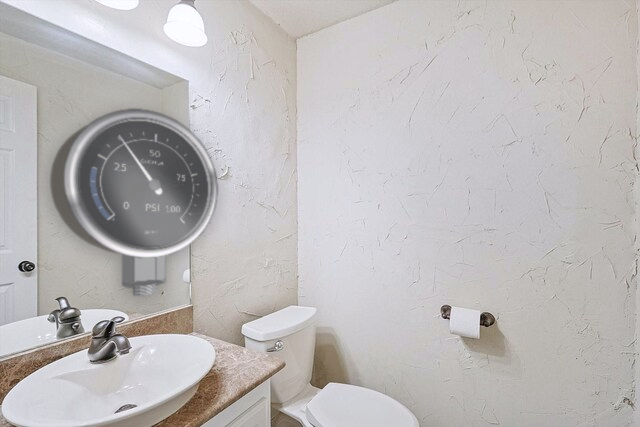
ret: {"value": 35, "unit": "psi"}
